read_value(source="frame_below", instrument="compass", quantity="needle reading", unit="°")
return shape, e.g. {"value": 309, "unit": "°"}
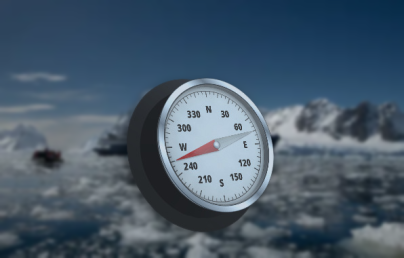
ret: {"value": 255, "unit": "°"}
